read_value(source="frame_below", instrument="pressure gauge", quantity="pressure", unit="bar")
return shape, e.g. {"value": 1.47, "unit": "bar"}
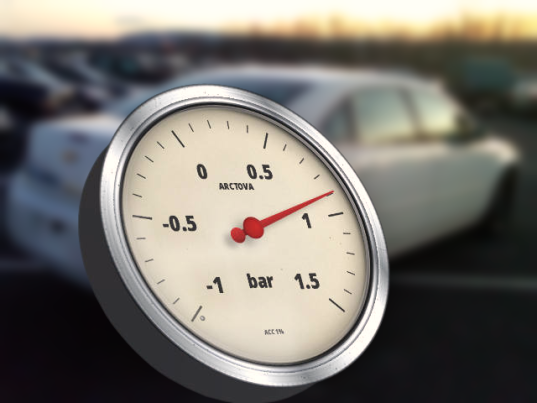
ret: {"value": 0.9, "unit": "bar"}
